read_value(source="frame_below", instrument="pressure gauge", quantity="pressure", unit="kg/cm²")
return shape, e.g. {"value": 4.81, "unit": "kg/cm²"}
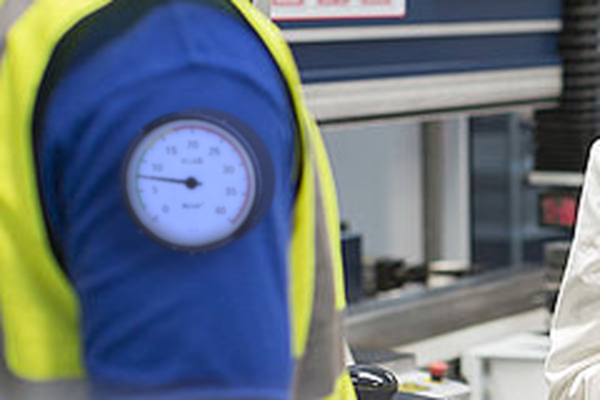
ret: {"value": 7.5, "unit": "kg/cm²"}
